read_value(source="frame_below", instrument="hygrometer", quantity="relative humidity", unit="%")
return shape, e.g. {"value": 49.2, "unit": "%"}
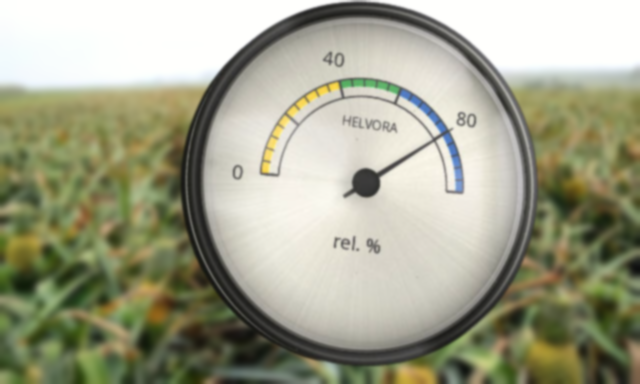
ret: {"value": 80, "unit": "%"}
